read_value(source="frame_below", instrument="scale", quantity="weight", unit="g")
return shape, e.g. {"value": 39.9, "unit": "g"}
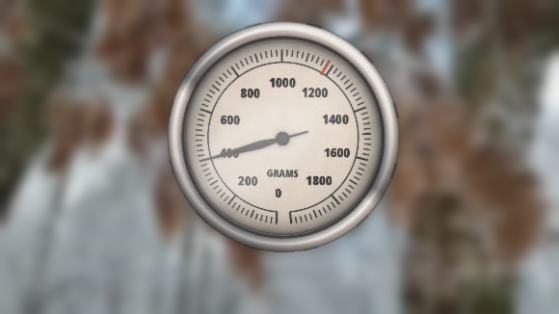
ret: {"value": 400, "unit": "g"}
